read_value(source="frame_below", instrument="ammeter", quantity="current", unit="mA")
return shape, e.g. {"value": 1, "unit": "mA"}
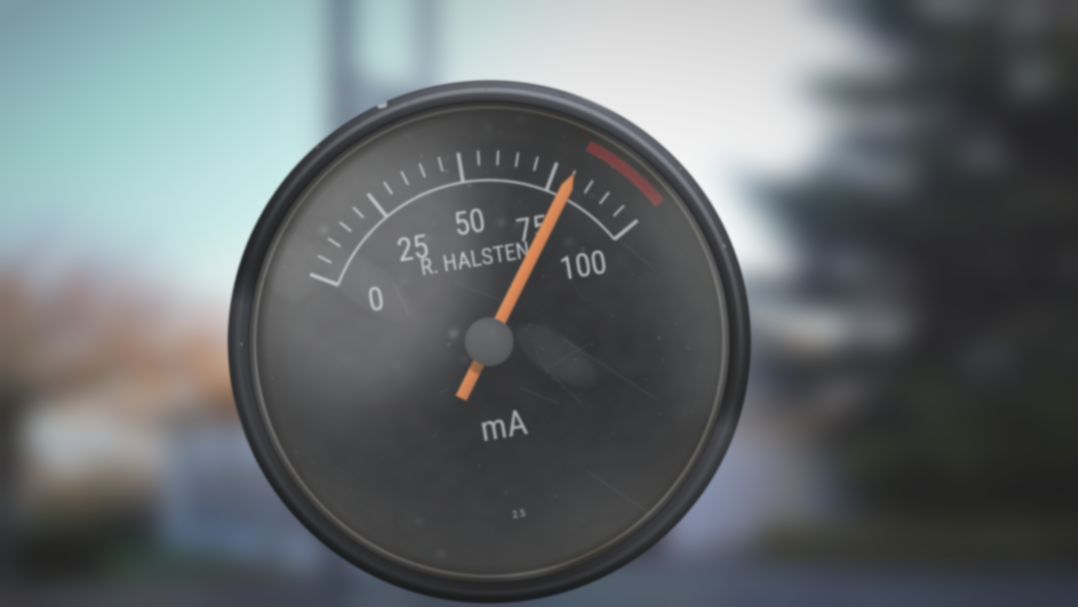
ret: {"value": 80, "unit": "mA"}
